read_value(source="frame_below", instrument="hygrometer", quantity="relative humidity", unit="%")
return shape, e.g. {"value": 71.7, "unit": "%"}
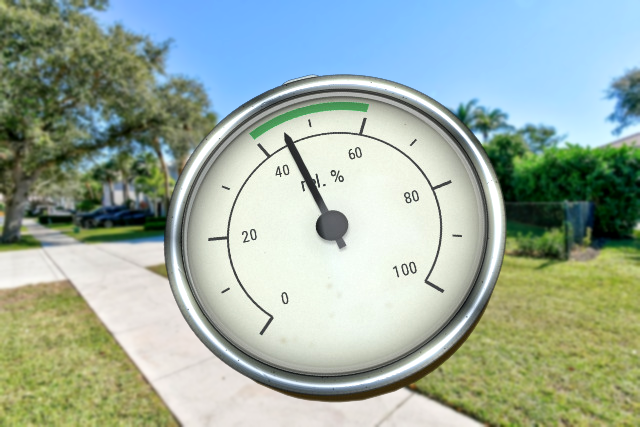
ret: {"value": 45, "unit": "%"}
